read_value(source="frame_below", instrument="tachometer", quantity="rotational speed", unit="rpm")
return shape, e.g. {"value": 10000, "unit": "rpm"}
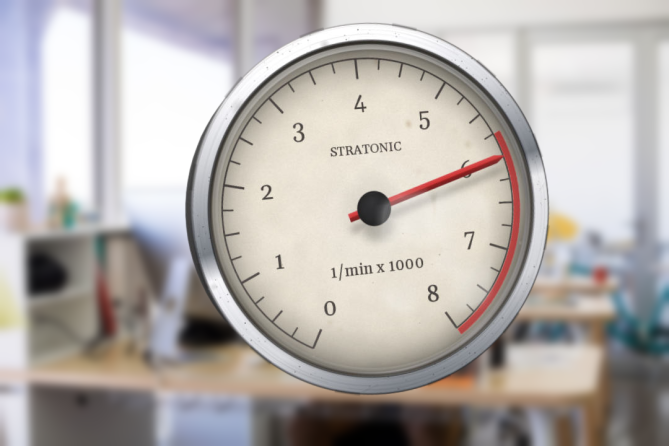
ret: {"value": 6000, "unit": "rpm"}
